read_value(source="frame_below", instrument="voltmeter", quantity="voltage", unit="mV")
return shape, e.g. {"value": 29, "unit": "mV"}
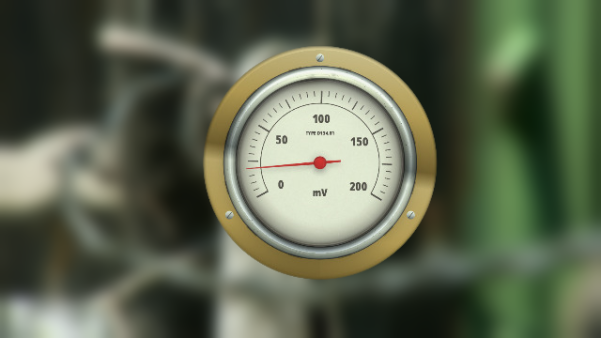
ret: {"value": 20, "unit": "mV"}
